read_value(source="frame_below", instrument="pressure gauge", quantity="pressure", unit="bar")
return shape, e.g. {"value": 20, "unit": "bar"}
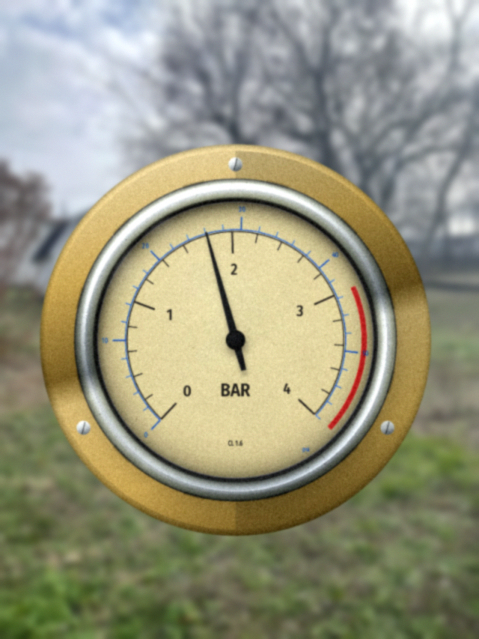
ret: {"value": 1.8, "unit": "bar"}
